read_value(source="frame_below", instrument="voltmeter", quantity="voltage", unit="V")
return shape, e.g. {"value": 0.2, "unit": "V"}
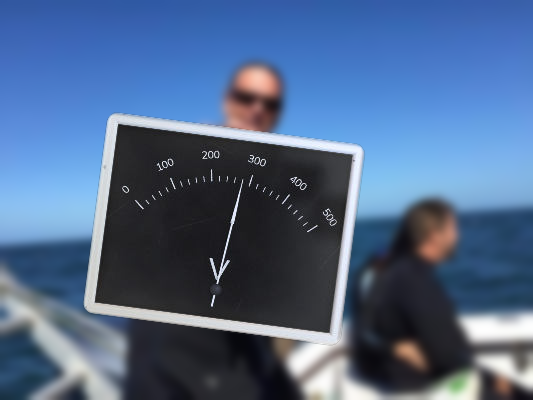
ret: {"value": 280, "unit": "V"}
